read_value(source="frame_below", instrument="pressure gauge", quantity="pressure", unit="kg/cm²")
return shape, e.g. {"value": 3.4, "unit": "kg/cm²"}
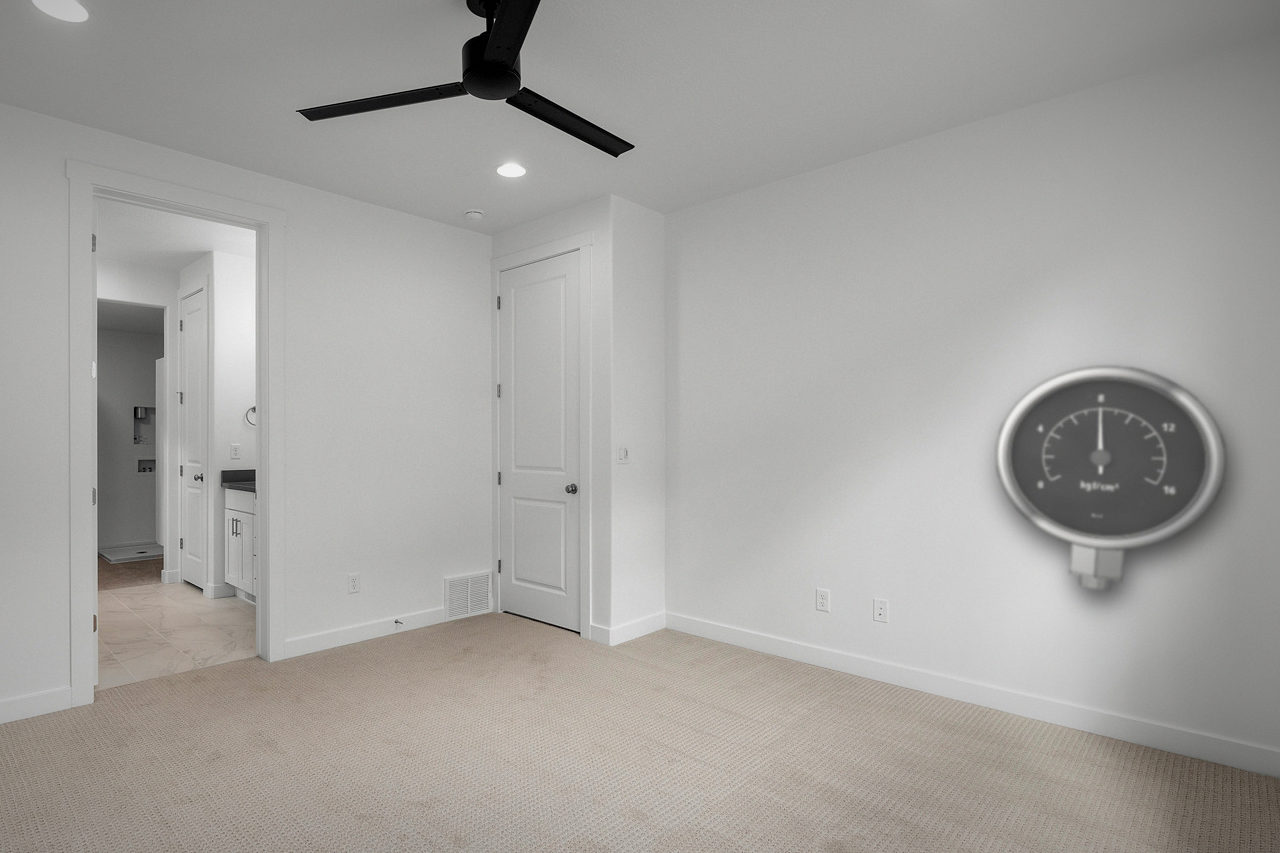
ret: {"value": 8, "unit": "kg/cm²"}
